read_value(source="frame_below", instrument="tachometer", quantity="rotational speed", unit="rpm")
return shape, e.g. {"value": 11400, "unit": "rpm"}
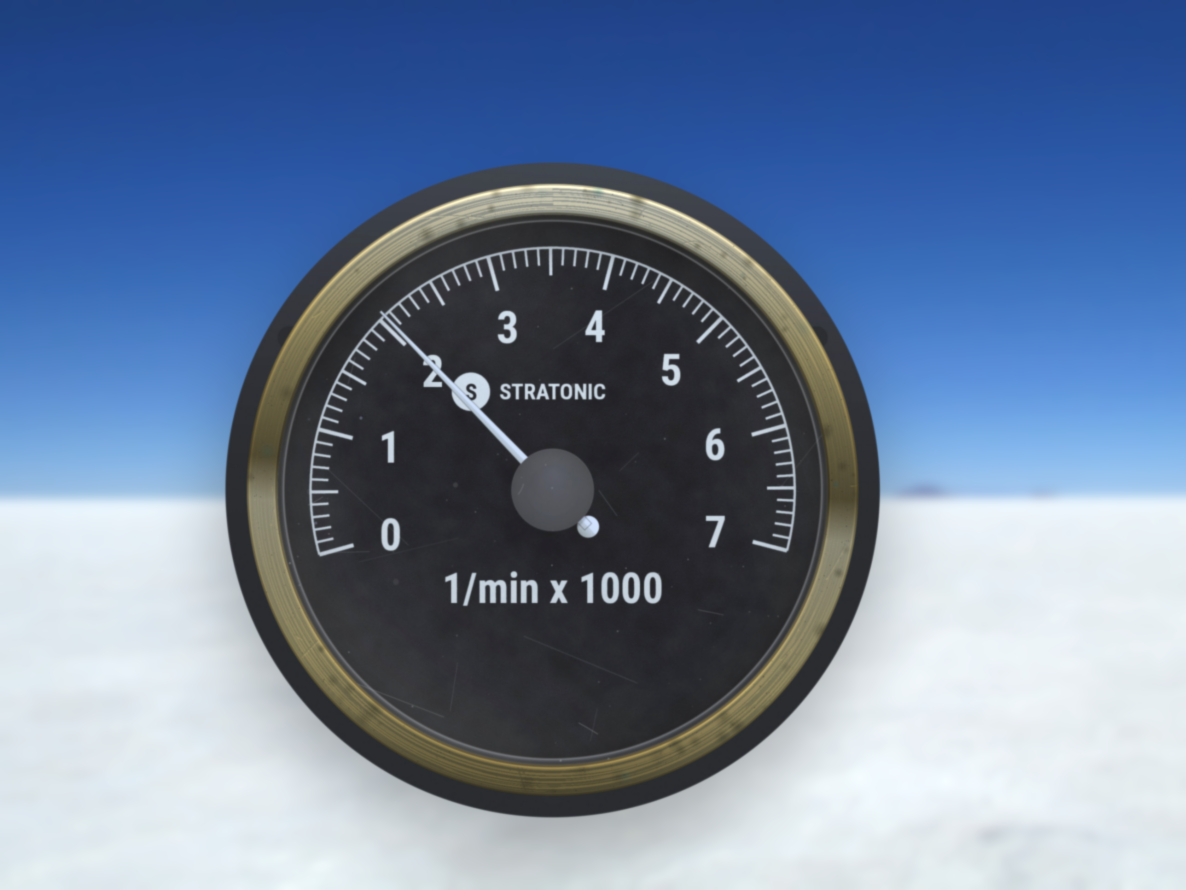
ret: {"value": 2050, "unit": "rpm"}
